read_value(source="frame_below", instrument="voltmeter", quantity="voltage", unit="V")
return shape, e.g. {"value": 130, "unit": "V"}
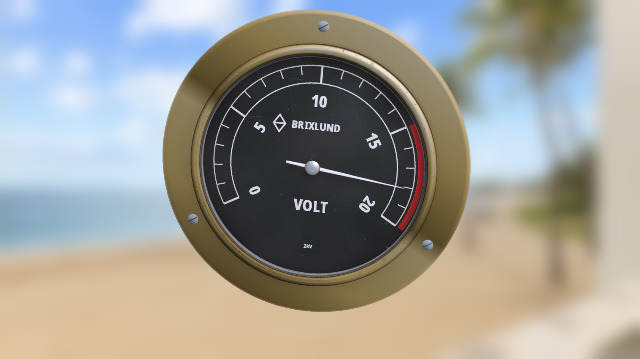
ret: {"value": 18, "unit": "V"}
